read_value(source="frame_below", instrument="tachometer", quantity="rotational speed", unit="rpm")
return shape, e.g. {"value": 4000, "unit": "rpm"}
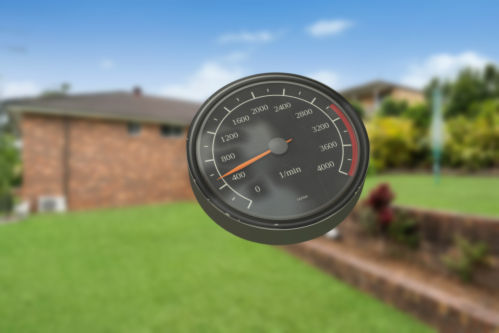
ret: {"value": 500, "unit": "rpm"}
